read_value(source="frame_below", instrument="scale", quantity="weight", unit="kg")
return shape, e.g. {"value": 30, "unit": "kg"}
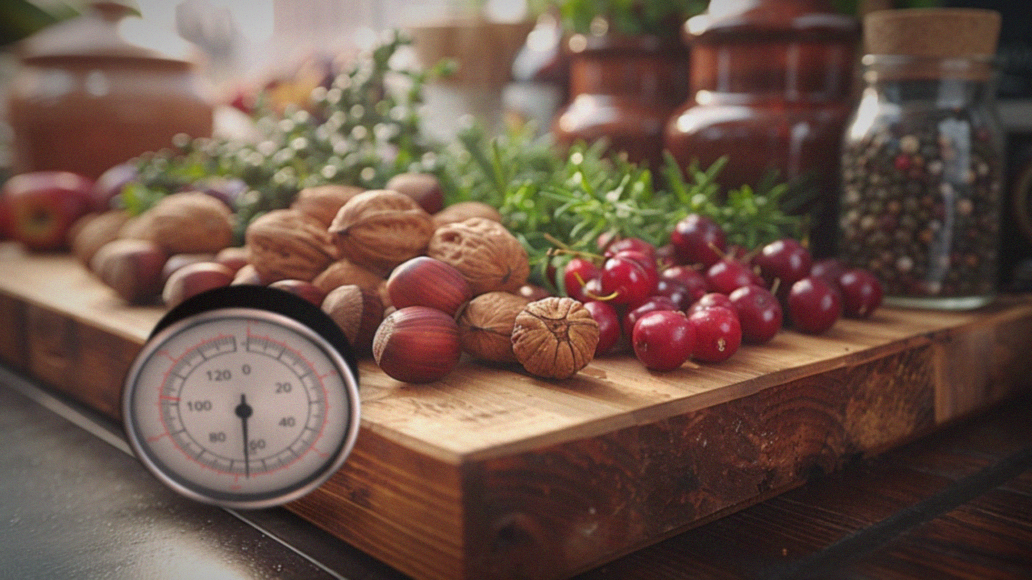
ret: {"value": 65, "unit": "kg"}
